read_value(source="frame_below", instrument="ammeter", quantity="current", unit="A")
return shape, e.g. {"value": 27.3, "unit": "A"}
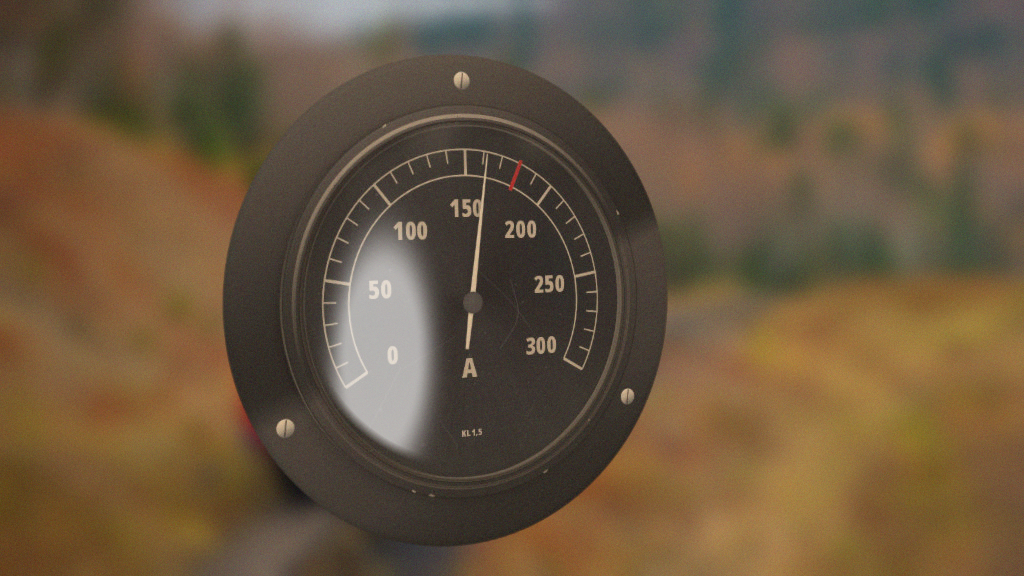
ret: {"value": 160, "unit": "A"}
